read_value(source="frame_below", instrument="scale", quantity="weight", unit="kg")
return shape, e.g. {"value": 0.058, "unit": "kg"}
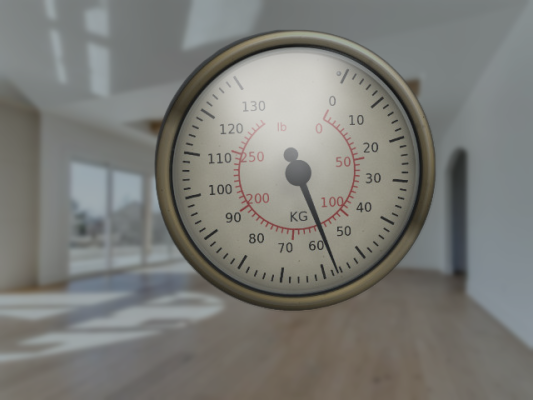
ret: {"value": 57, "unit": "kg"}
